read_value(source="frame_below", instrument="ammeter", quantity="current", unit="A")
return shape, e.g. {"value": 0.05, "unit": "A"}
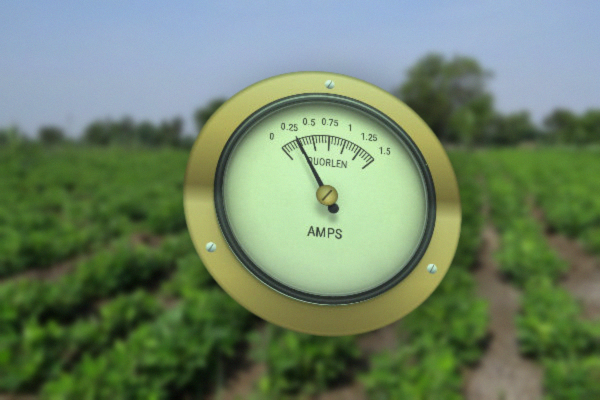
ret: {"value": 0.25, "unit": "A"}
